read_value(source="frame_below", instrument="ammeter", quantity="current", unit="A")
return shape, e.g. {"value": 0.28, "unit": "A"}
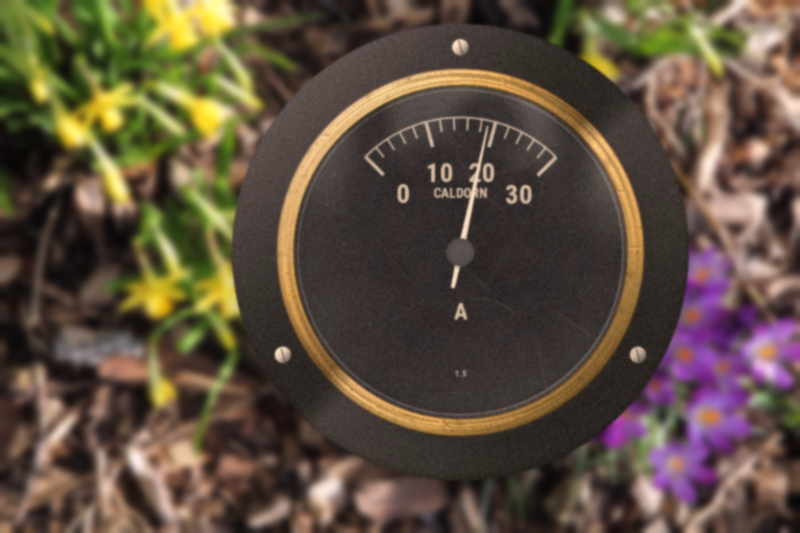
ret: {"value": 19, "unit": "A"}
